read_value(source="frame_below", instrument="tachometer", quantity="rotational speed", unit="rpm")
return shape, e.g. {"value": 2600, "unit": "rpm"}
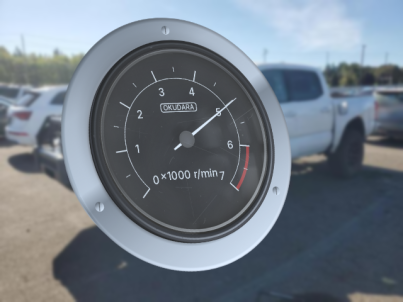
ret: {"value": 5000, "unit": "rpm"}
